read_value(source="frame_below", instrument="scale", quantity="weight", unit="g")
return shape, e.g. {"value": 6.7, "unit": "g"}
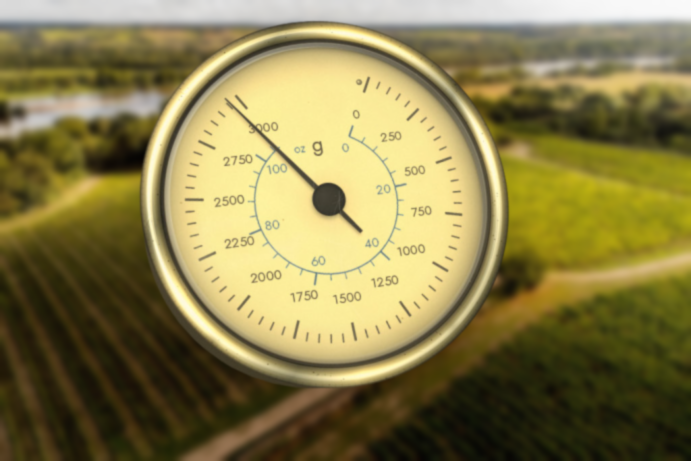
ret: {"value": 2950, "unit": "g"}
